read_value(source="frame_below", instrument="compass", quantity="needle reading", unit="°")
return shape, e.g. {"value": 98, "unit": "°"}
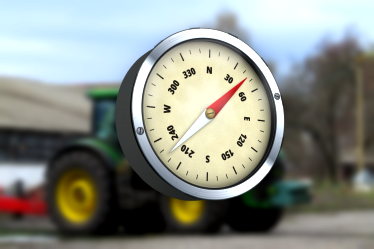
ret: {"value": 45, "unit": "°"}
